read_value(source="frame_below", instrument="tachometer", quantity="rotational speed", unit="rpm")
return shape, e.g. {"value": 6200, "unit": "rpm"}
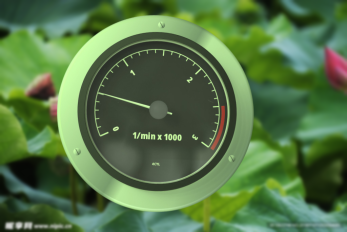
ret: {"value": 500, "unit": "rpm"}
